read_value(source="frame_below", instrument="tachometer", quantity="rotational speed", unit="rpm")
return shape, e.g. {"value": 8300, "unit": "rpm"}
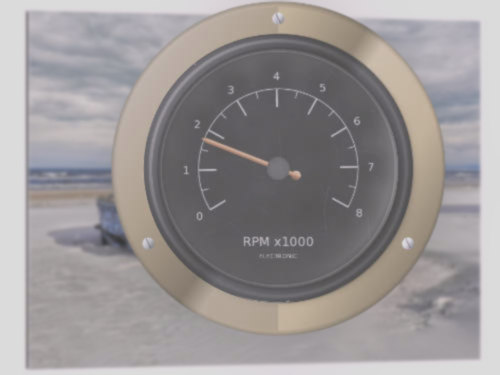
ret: {"value": 1750, "unit": "rpm"}
